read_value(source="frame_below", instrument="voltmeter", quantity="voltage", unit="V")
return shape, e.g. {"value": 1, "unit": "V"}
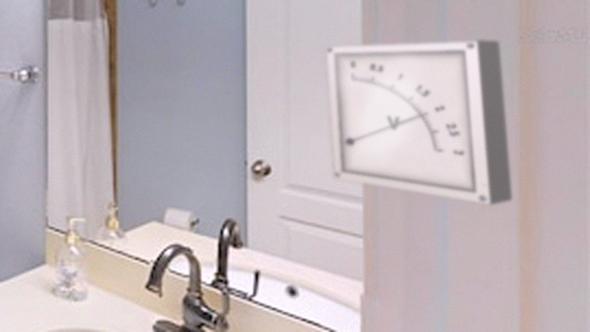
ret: {"value": 2, "unit": "V"}
